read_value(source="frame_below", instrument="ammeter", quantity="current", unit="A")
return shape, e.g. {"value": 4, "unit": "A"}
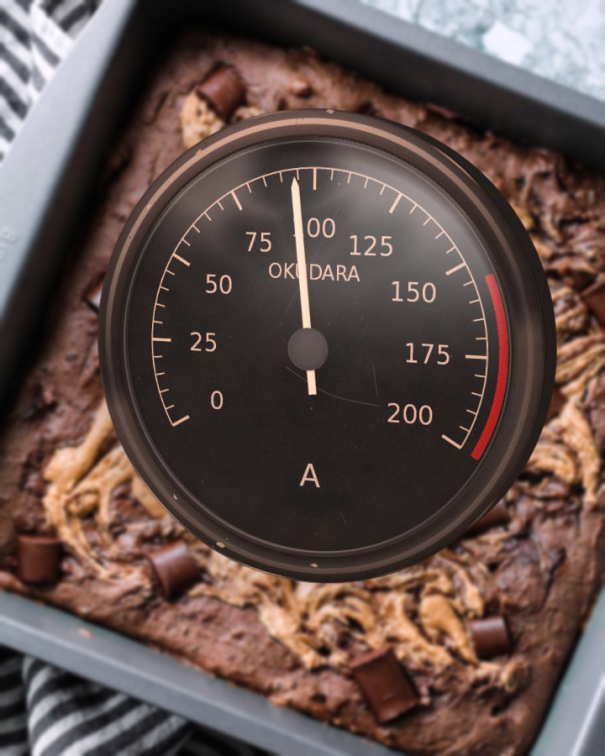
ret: {"value": 95, "unit": "A"}
